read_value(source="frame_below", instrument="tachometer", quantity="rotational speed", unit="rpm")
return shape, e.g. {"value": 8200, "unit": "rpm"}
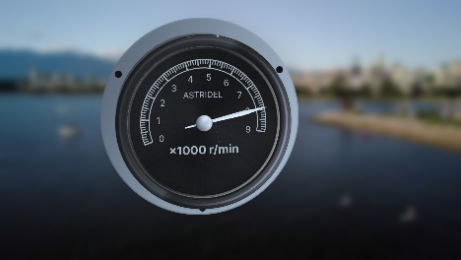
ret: {"value": 8000, "unit": "rpm"}
